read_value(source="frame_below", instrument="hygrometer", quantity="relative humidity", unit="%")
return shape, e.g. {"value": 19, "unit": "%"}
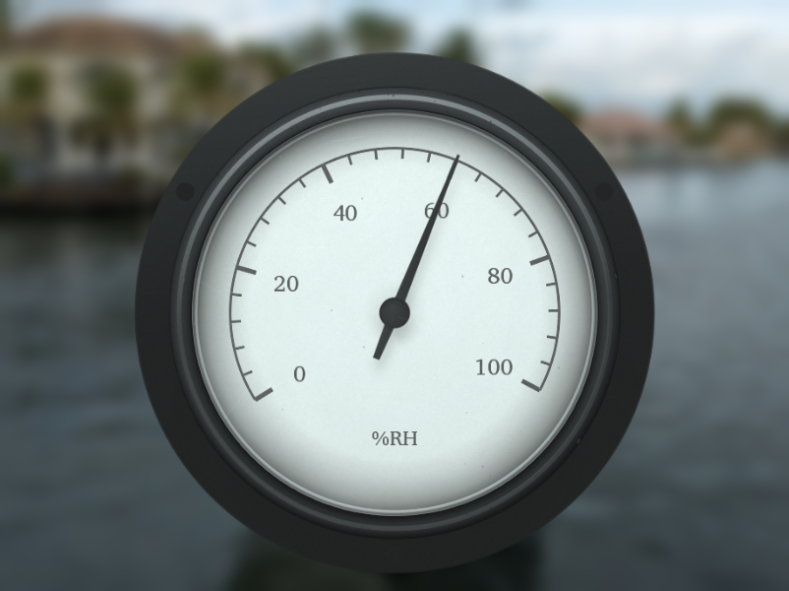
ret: {"value": 60, "unit": "%"}
